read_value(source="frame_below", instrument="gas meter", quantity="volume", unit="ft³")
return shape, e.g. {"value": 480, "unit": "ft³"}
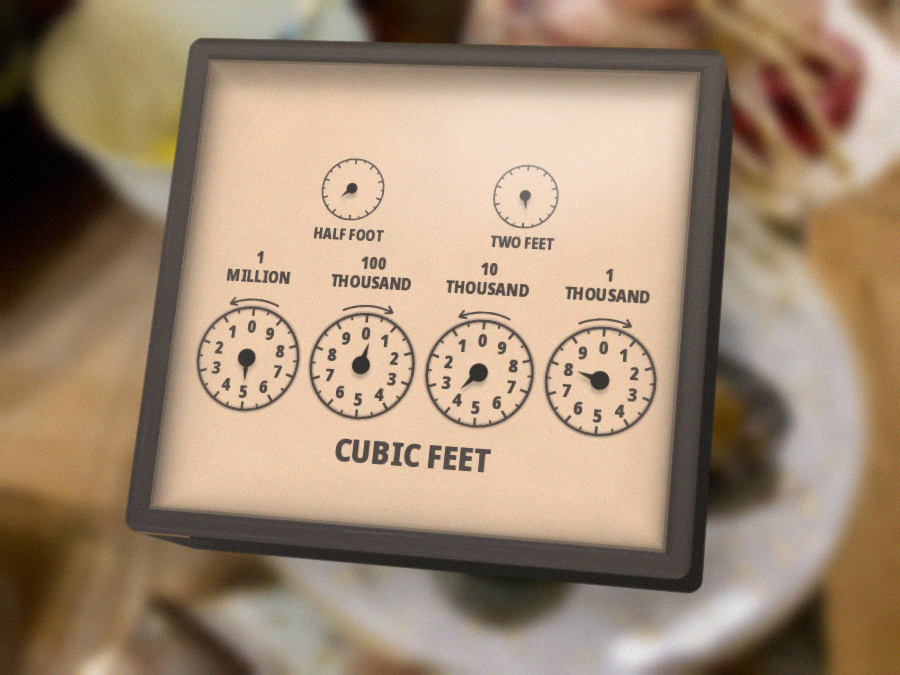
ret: {"value": 503800, "unit": "ft³"}
